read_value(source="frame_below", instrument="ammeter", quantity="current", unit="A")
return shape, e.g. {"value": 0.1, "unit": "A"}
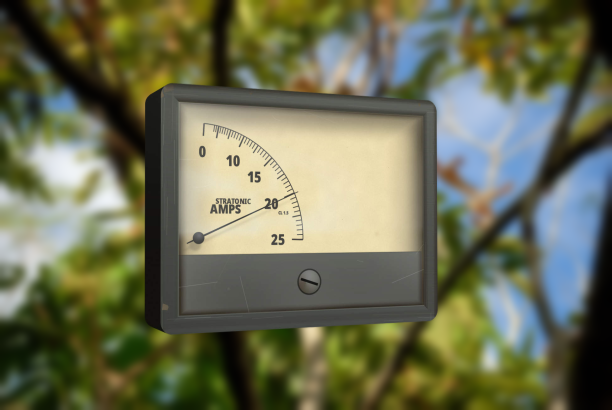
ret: {"value": 20, "unit": "A"}
